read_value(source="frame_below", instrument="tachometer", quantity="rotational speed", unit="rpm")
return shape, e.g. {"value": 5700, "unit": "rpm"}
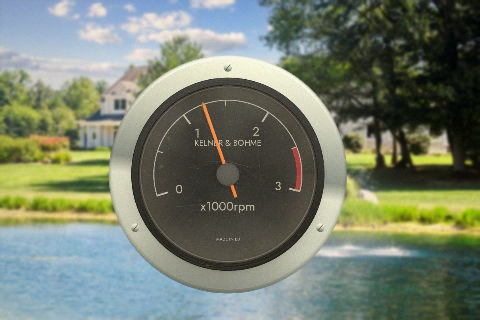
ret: {"value": 1250, "unit": "rpm"}
